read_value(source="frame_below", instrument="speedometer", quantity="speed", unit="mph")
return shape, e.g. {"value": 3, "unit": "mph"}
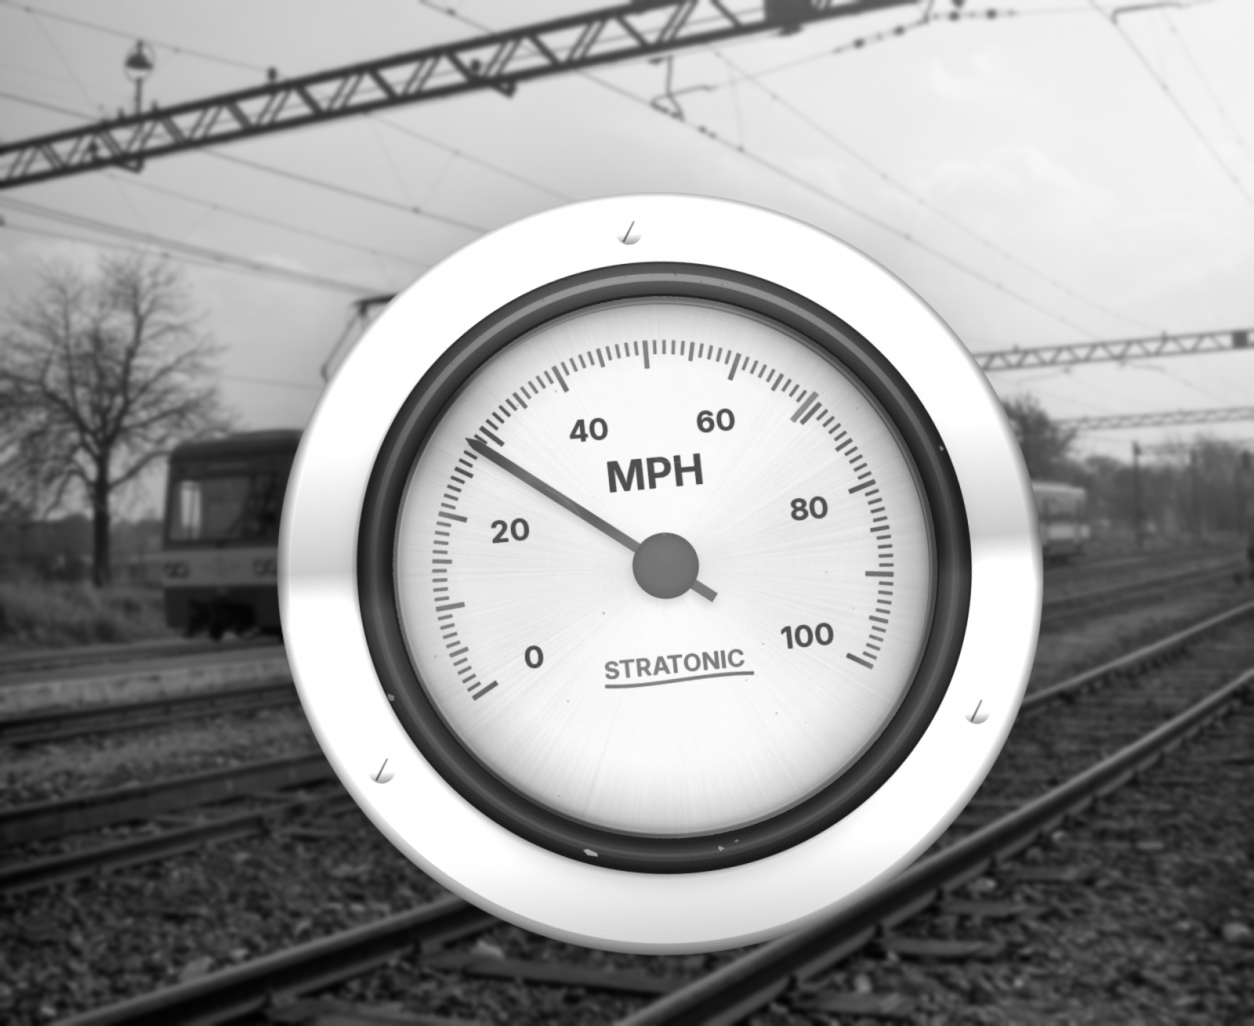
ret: {"value": 28, "unit": "mph"}
